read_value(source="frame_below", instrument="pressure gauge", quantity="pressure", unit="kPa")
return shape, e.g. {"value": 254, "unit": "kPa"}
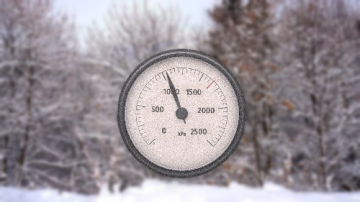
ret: {"value": 1050, "unit": "kPa"}
